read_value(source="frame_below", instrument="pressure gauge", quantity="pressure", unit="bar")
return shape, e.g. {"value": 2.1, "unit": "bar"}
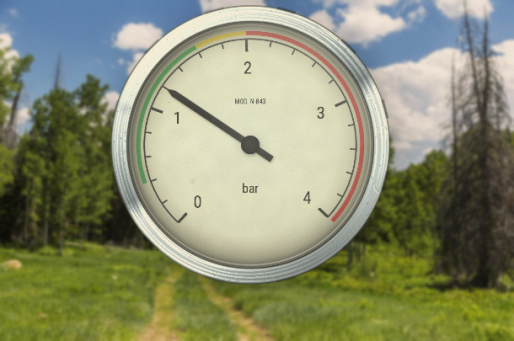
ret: {"value": 1.2, "unit": "bar"}
